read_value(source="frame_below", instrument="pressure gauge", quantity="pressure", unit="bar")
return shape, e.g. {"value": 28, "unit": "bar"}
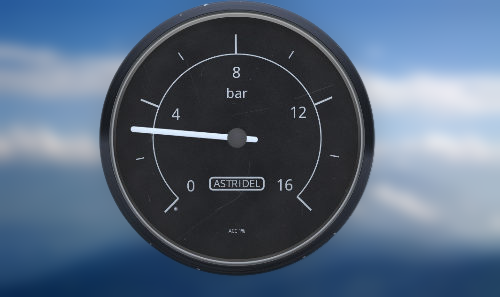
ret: {"value": 3, "unit": "bar"}
